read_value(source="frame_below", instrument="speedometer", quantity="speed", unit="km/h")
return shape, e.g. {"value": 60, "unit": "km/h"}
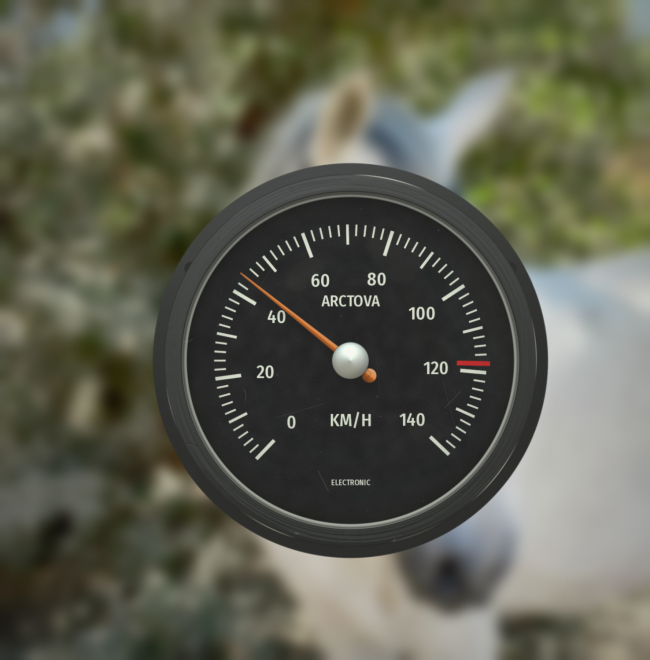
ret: {"value": 44, "unit": "km/h"}
